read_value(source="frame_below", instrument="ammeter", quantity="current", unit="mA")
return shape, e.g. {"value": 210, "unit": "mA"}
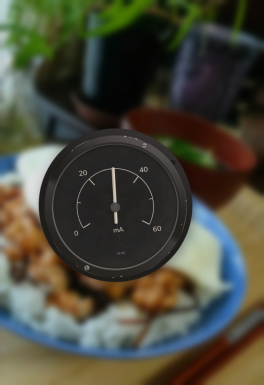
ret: {"value": 30, "unit": "mA"}
